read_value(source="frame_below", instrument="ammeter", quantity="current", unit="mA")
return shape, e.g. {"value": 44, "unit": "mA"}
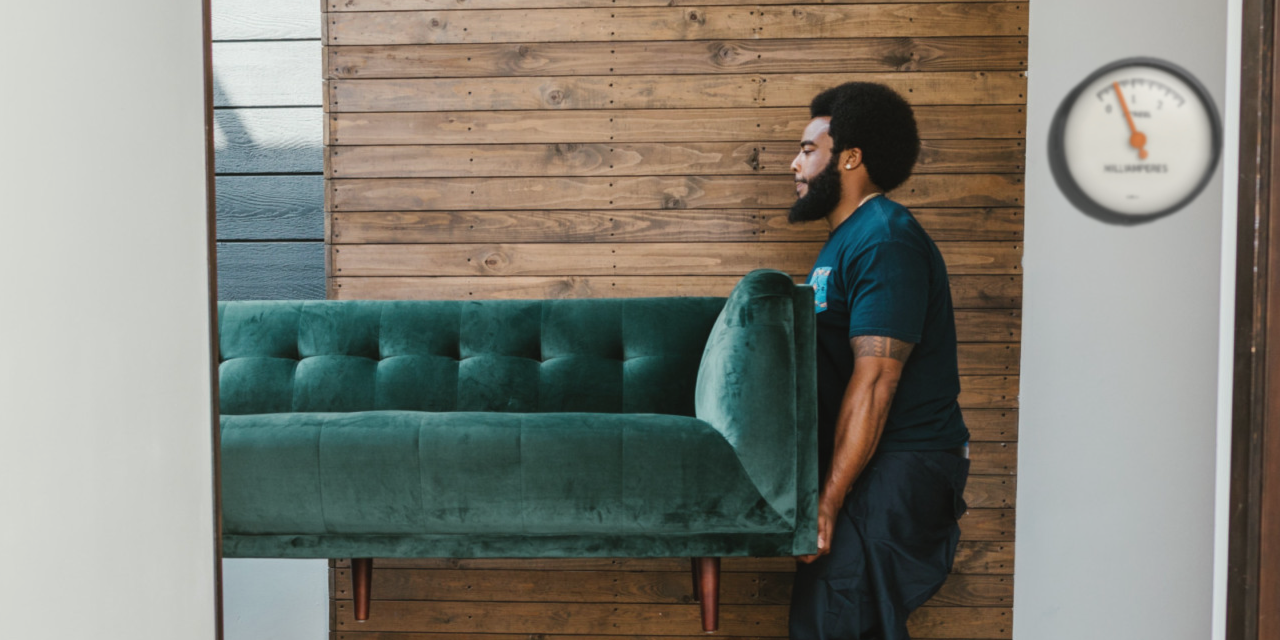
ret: {"value": 0.5, "unit": "mA"}
